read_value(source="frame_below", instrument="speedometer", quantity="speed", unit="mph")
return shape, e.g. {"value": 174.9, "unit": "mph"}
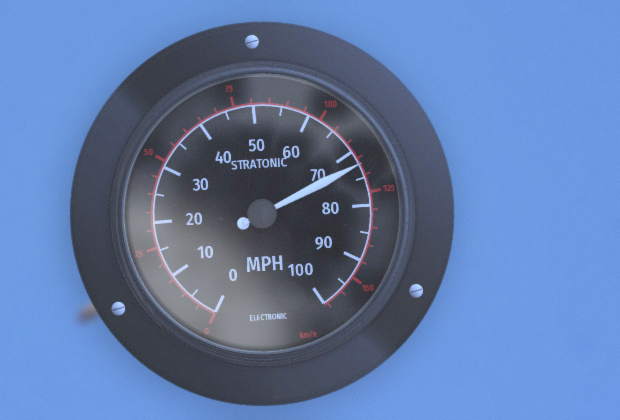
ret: {"value": 72.5, "unit": "mph"}
